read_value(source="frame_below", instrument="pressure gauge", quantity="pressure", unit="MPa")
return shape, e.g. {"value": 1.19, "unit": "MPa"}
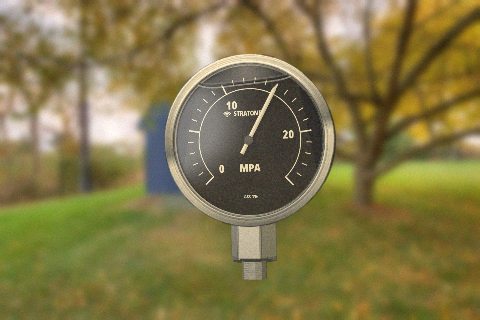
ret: {"value": 15, "unit": "MPa"}
